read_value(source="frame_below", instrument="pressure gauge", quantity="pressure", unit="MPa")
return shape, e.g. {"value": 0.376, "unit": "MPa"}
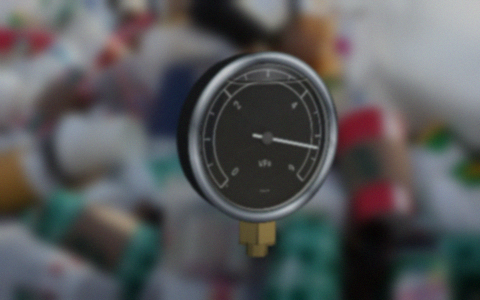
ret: {"value": 5.25, "unit": "MPa"}
